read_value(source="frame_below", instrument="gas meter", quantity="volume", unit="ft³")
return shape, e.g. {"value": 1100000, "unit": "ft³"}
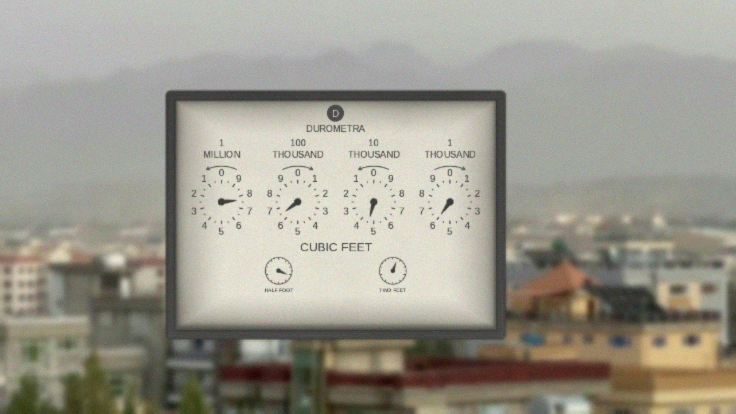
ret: {"value": 764600, "unit": "ft³"}
